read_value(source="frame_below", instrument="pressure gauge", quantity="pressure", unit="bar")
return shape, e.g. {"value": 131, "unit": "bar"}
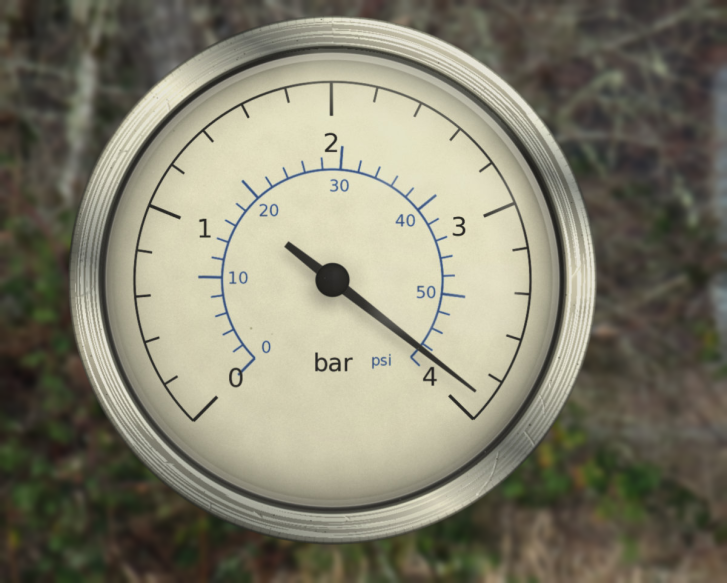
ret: {"value": 3.9, "unit": "bar"}
